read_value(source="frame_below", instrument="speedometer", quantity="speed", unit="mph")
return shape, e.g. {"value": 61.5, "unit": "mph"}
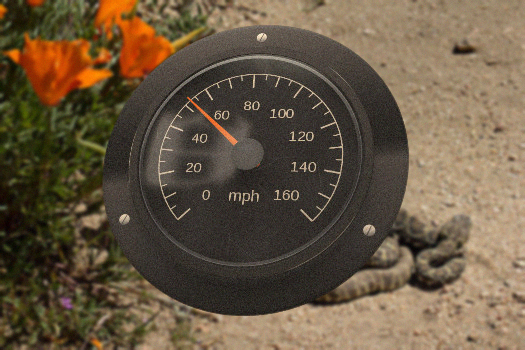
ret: {"value": 52.5, "unit": "mph"}
